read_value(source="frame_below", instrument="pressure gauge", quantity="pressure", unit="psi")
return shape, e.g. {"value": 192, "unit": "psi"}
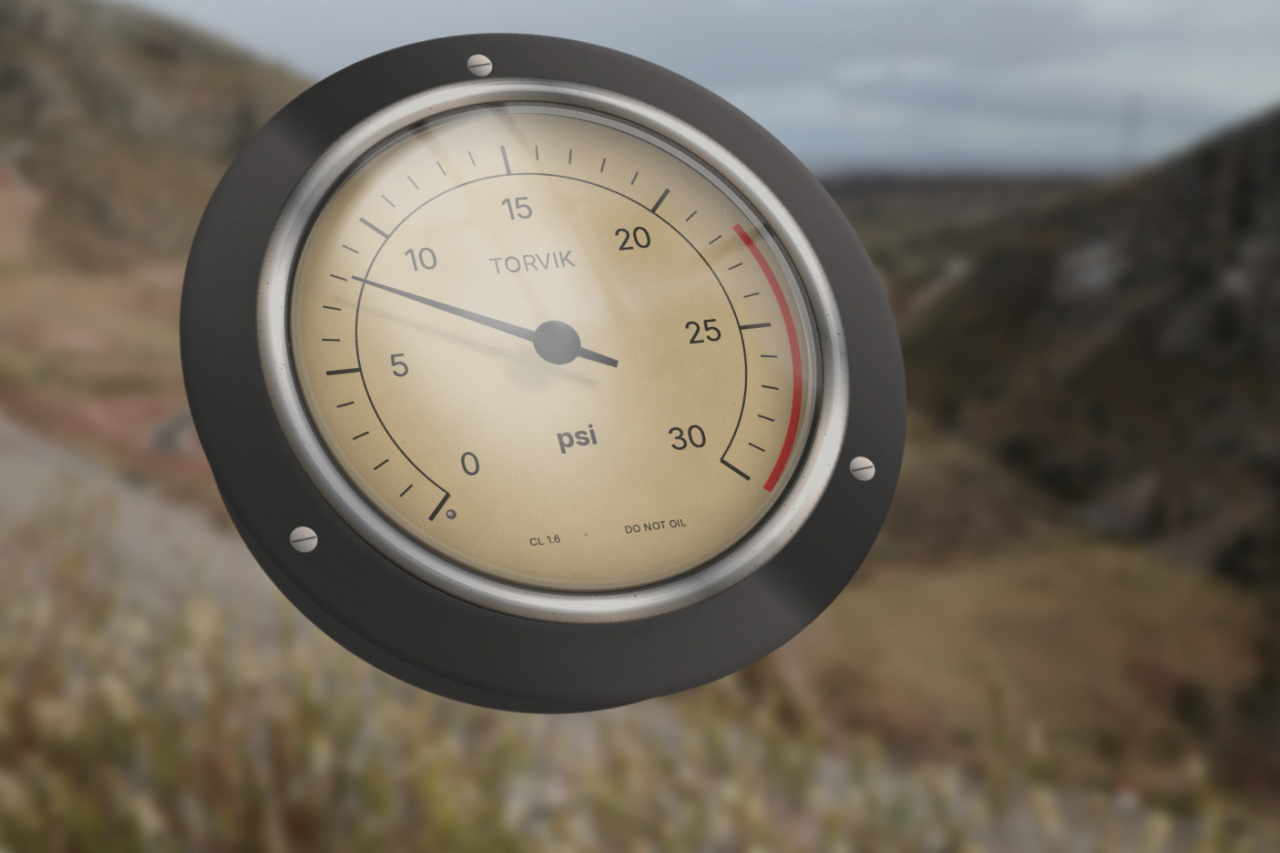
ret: {"value": 8, "unit": "psi"}
